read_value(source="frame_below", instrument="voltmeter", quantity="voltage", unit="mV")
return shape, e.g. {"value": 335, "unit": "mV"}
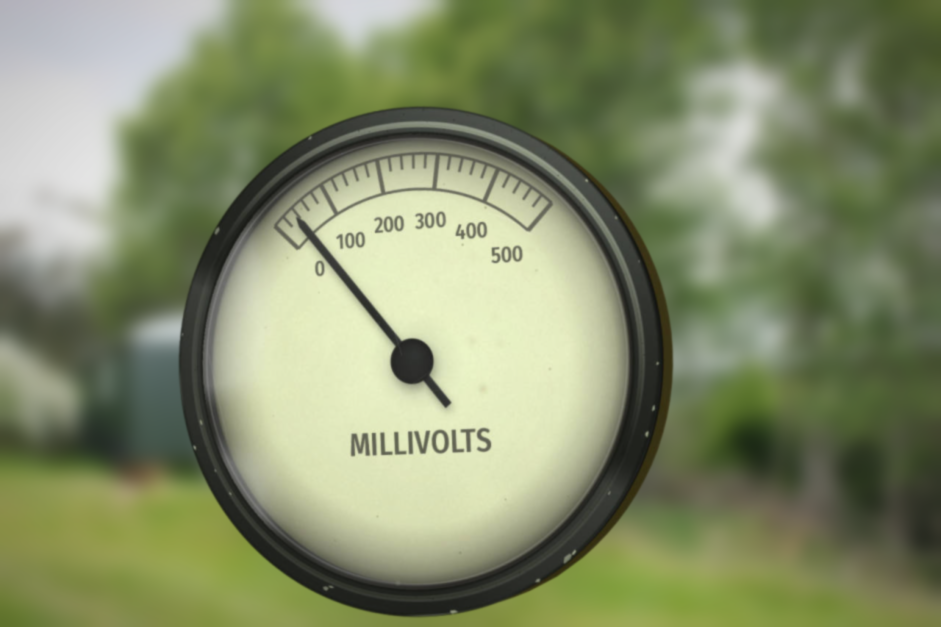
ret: {"value": 40, "unit": "mV"}
